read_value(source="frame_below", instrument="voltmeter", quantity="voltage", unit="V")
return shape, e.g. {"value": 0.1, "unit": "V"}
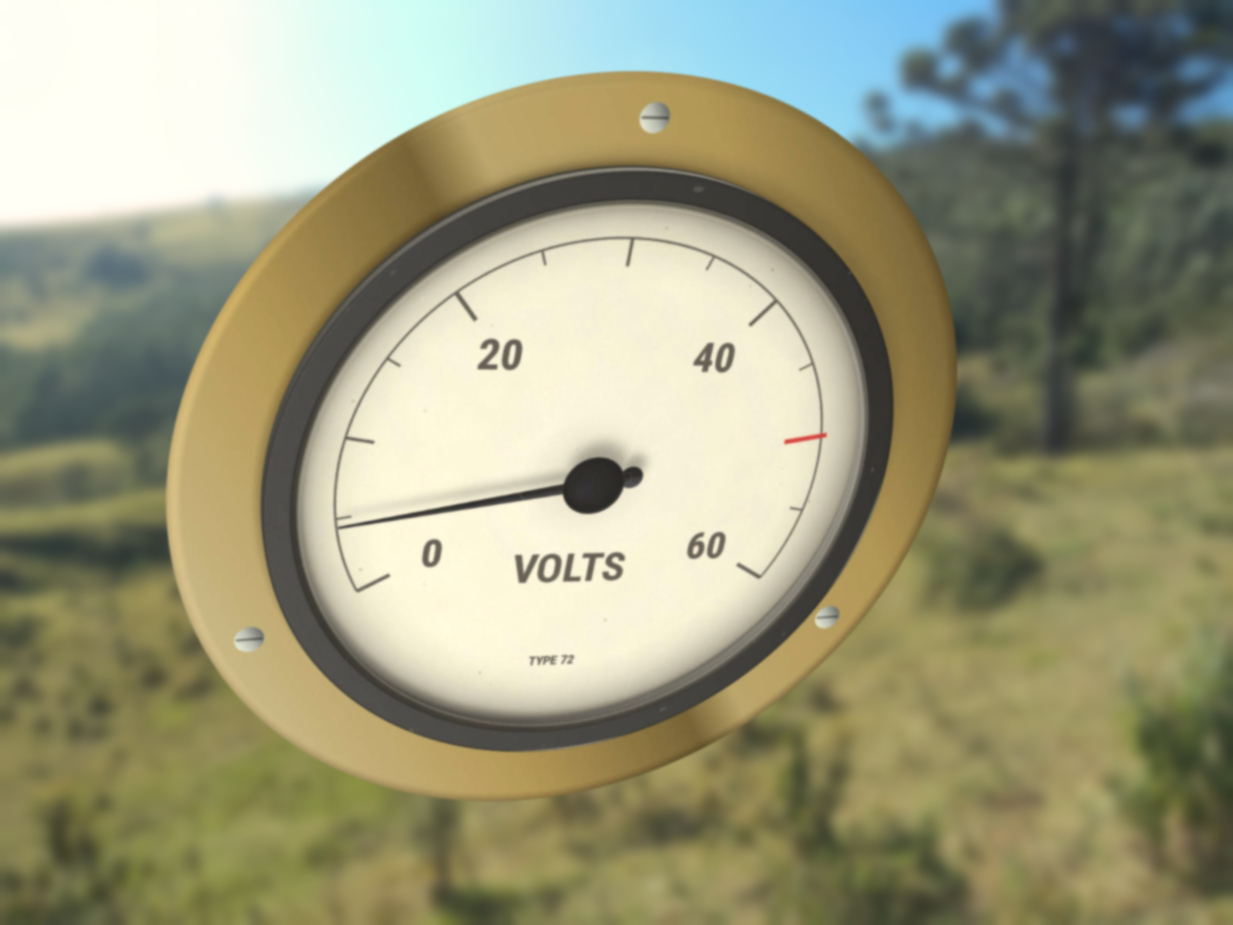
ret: {"value": 5, "unit": "V"}
